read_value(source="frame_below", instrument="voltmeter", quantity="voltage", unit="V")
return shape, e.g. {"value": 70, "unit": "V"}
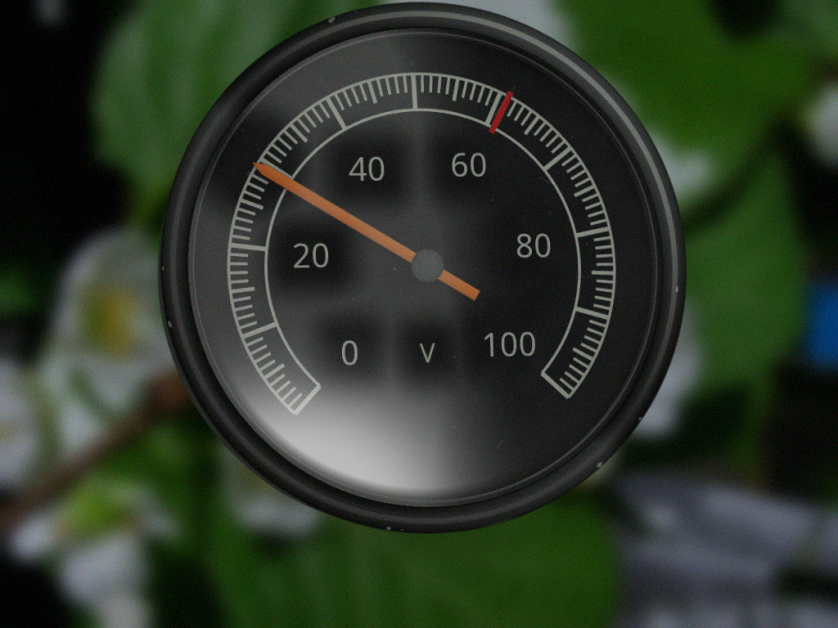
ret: {"value": 29, "unit": "V"}
